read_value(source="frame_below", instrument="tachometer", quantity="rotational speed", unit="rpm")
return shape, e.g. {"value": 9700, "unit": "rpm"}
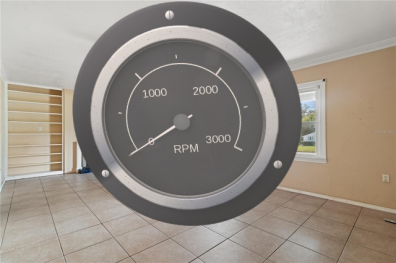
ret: {"value": 0, "unit": "rpm"}
